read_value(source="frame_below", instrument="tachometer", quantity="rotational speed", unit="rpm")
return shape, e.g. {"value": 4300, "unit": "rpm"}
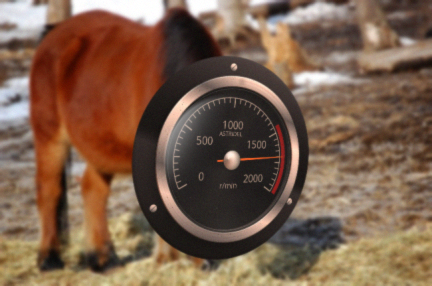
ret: {"value": 1700, "unit": "rpm"}
